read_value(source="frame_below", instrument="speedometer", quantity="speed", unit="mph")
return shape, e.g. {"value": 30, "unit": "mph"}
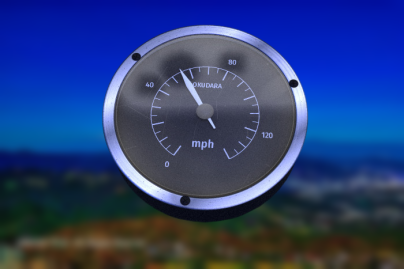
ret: {"value": 55, "unit": "mph"}
